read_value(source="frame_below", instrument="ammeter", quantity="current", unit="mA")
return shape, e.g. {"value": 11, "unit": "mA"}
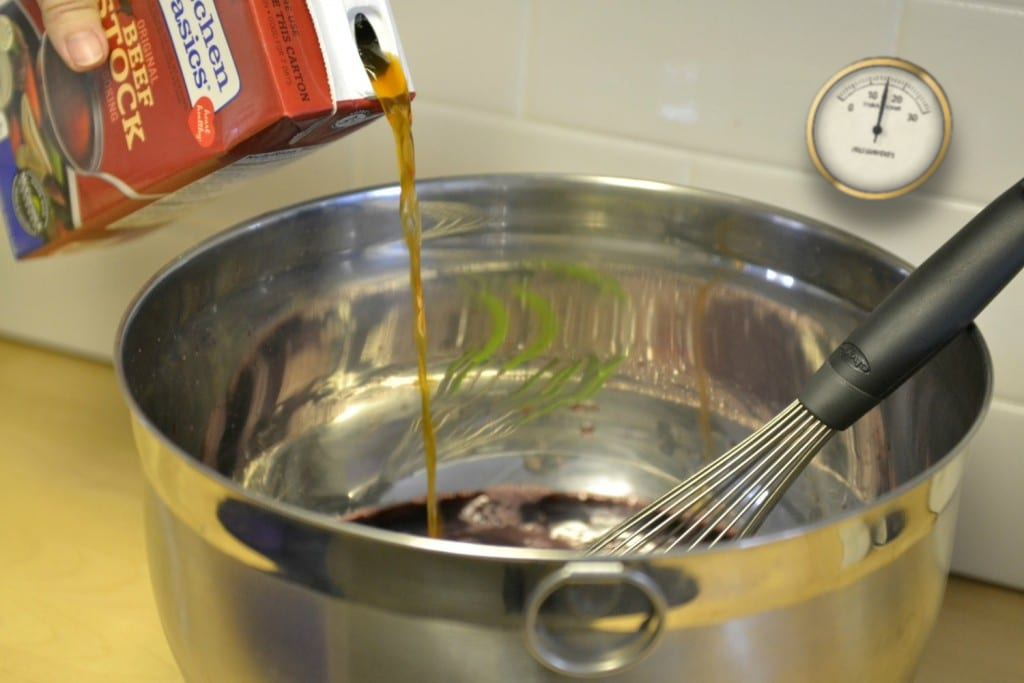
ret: {"value": 15, "unit": "mA"}
